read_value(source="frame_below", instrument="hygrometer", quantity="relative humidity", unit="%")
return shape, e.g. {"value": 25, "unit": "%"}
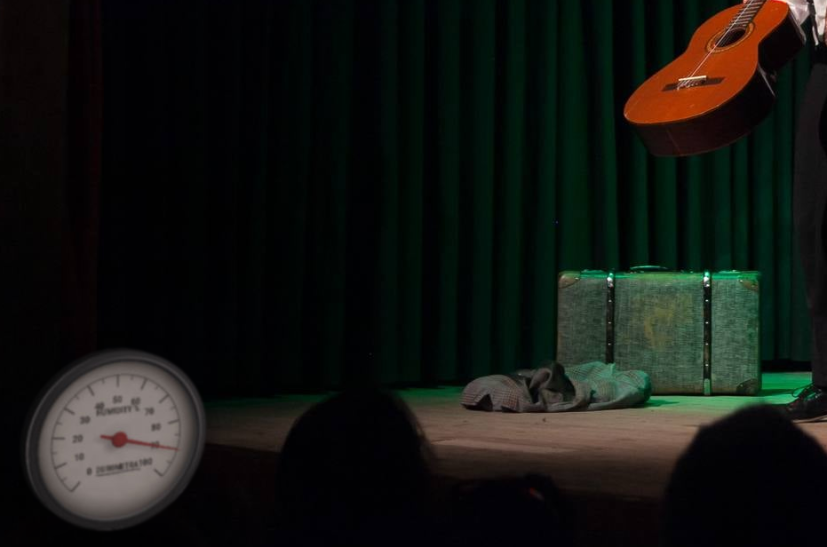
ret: {"value": 90, "unit": "%"}
